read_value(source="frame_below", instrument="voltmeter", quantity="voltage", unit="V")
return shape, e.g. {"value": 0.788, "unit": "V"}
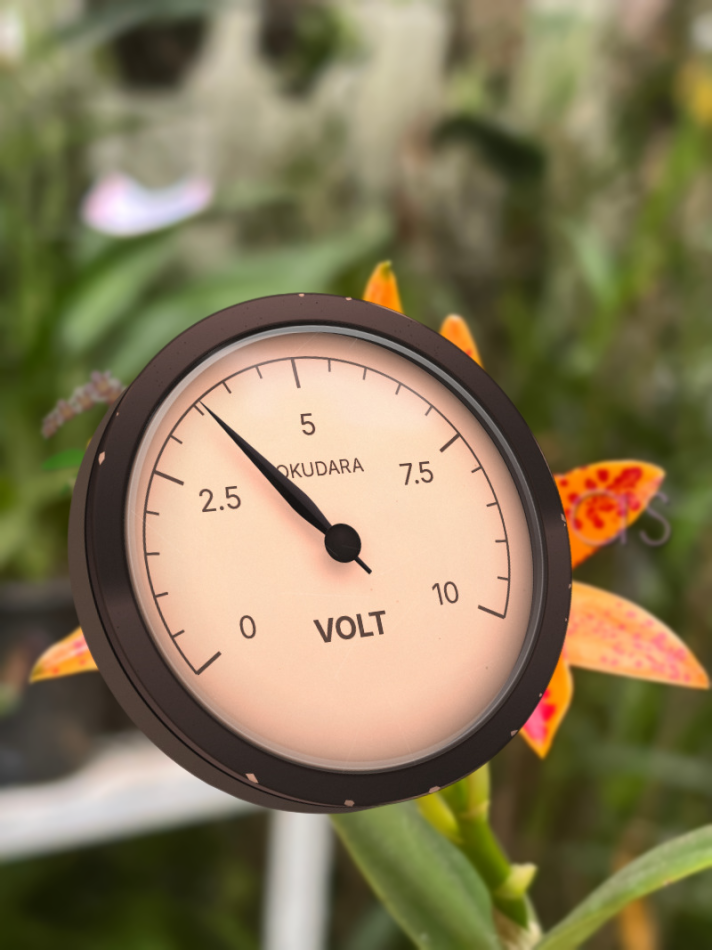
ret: {"value": 3.5, "unit": "V"}
